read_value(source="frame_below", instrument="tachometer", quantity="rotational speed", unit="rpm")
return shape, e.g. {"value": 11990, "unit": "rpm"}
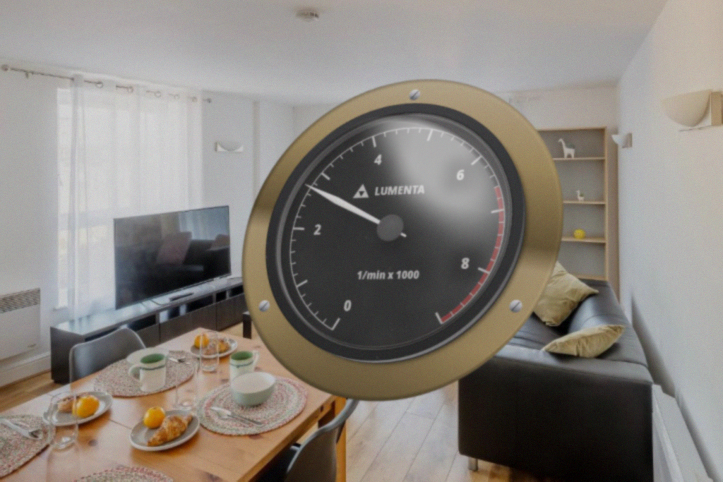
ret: {"value": 2700, "unit": "rpm"}
